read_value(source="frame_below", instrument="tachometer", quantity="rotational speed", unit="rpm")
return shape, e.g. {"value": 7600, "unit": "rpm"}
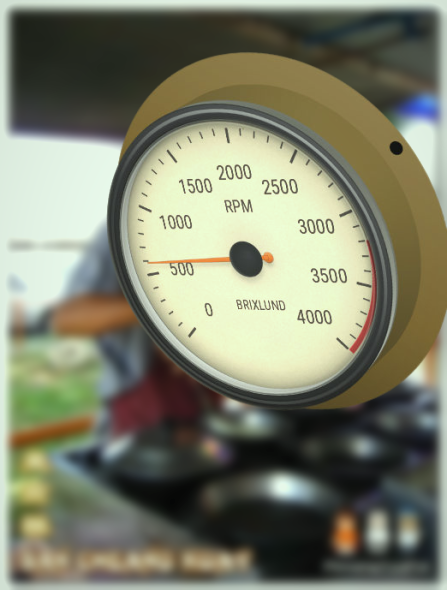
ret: {"value": 600, "unit": "rpm"}
